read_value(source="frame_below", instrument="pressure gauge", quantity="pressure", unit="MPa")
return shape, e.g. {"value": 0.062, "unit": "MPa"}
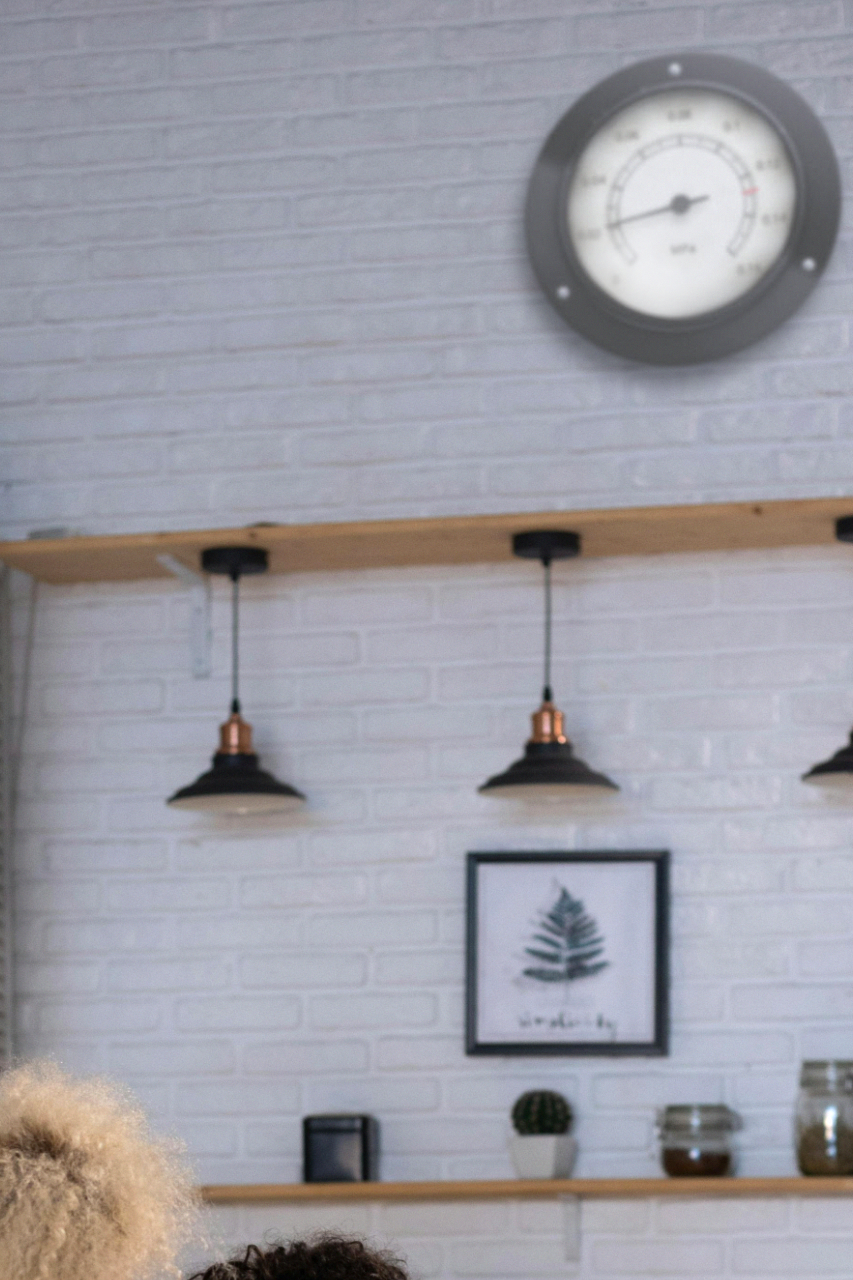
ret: {"value": 0.02, "unit": "MPa"}
